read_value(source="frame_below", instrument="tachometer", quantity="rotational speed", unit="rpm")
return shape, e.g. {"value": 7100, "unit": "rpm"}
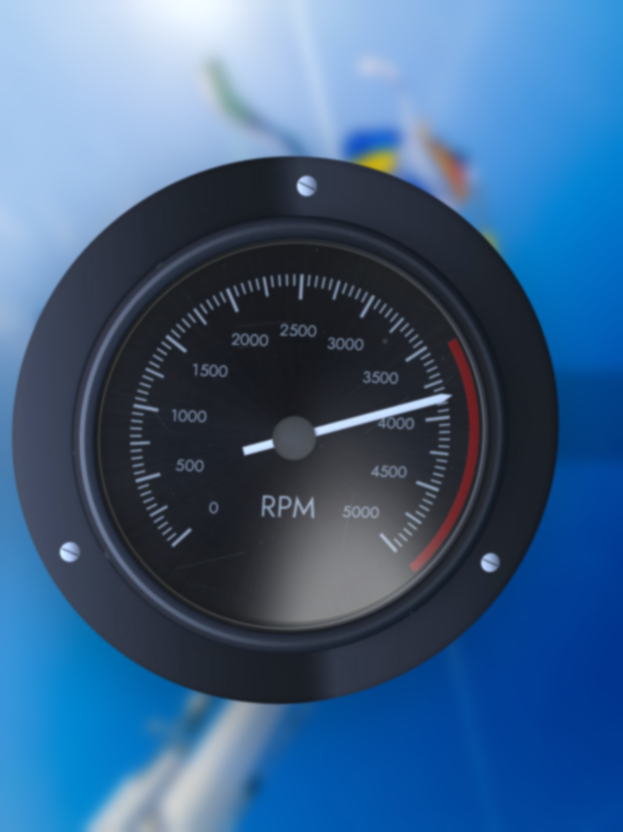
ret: {"value": 3850, "unit": "rpm"}
